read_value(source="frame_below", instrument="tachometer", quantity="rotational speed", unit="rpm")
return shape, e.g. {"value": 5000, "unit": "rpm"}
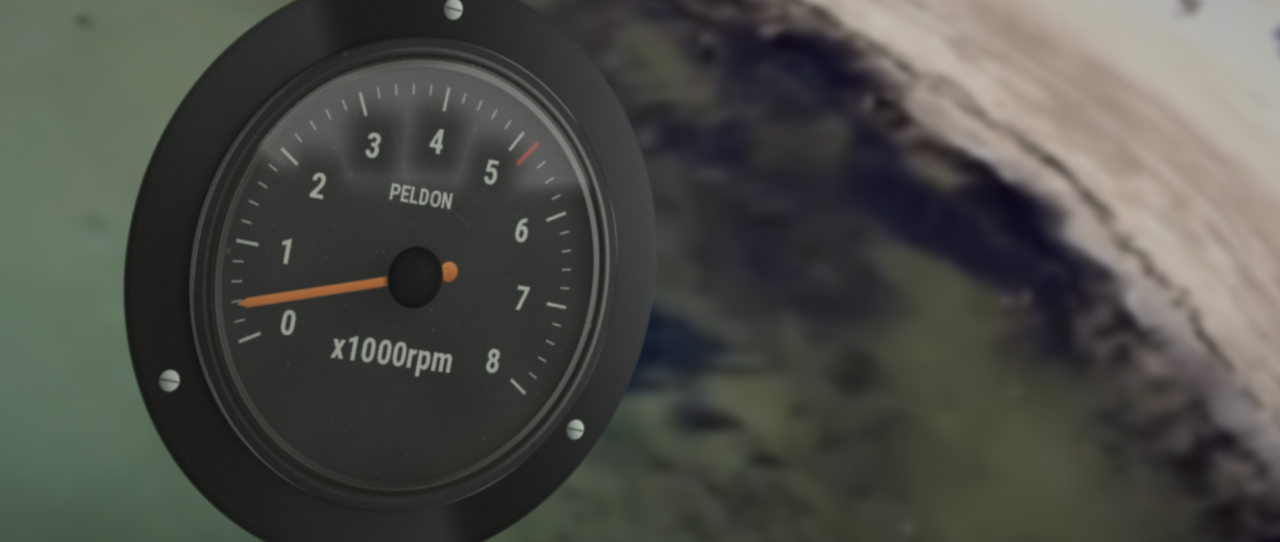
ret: {"value": 400, "unit": "rpm"}
